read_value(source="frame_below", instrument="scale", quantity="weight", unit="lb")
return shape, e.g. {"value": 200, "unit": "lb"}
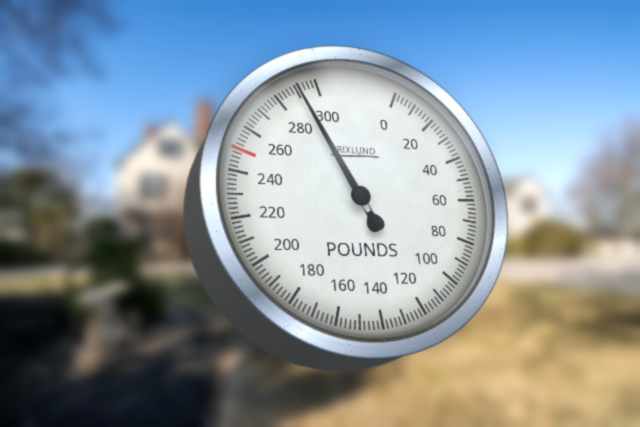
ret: {"value": 290, "unit": "lb"}
